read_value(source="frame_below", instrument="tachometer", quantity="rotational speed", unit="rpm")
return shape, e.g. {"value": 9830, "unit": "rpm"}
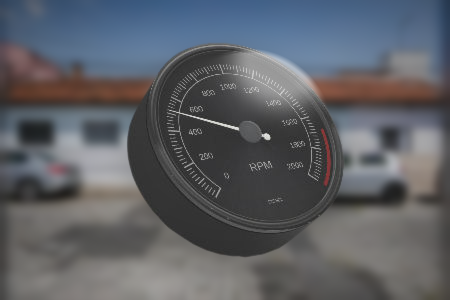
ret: {"value": 500, "unit": "rpm"}
